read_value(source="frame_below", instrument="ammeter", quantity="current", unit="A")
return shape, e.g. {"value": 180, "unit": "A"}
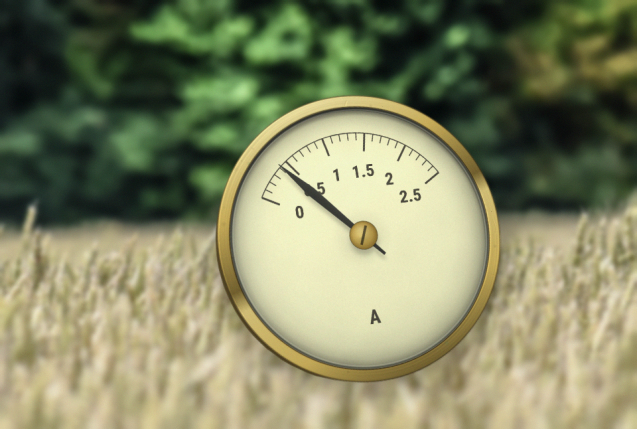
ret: {"value": 0.4, "unit": "A"}
